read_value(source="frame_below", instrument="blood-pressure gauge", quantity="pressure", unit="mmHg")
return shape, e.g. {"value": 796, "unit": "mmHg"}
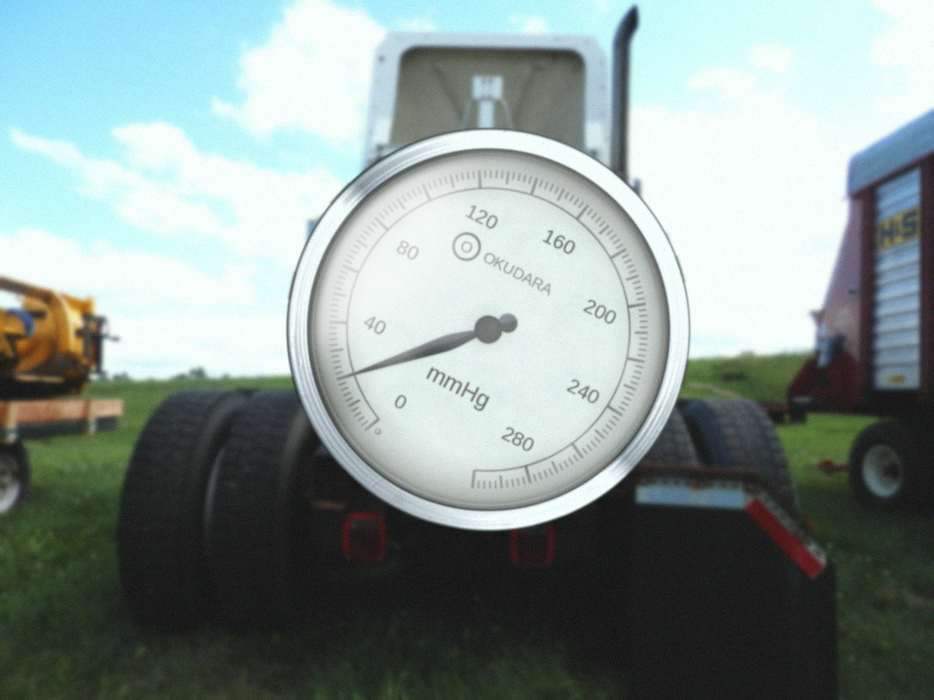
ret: {"value": 20, "unit": "mmHg"}
